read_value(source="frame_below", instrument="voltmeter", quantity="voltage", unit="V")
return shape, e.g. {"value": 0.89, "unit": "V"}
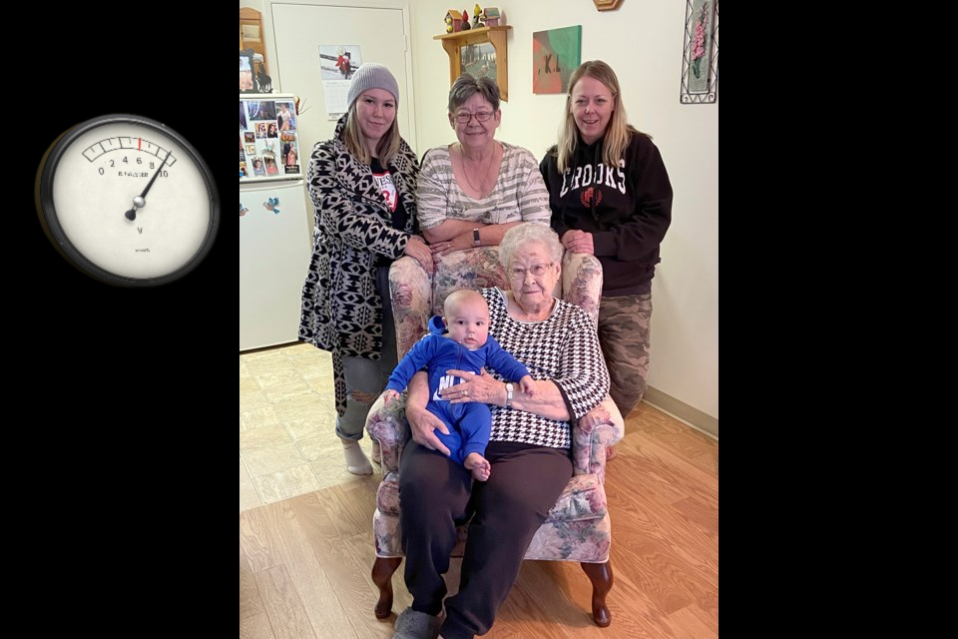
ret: {"value": 9, "unit": "V"}
